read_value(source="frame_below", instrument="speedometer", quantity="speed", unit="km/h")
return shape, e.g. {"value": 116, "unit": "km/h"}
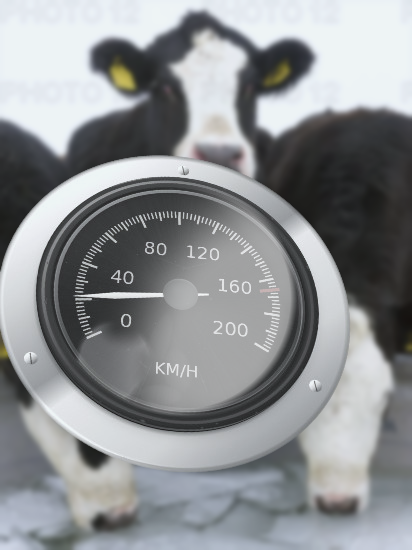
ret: {"value": 20, "unit": "km/h"}
